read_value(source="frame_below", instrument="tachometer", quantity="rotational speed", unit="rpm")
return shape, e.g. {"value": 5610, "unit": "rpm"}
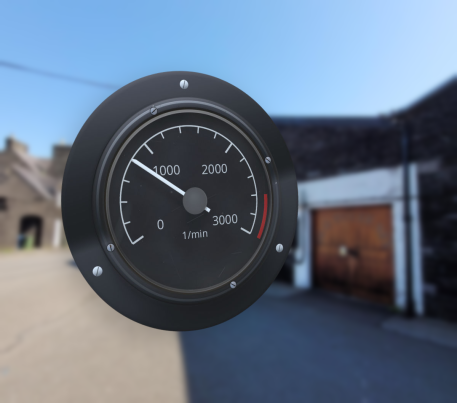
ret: {"value": 800, "unit": "rpm"}
